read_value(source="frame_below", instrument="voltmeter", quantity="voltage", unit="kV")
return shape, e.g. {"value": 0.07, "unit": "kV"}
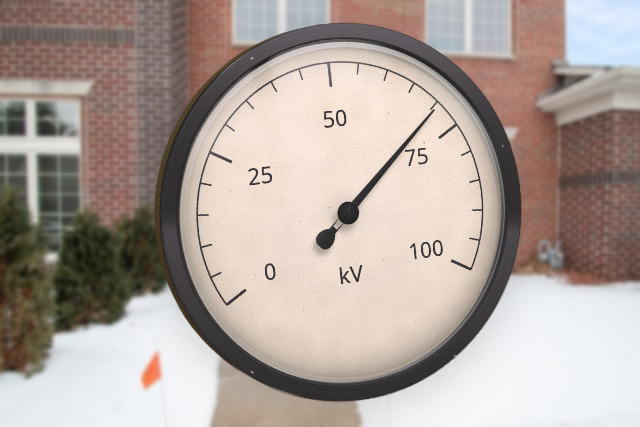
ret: {"value": 70, "unit": "kV"}
